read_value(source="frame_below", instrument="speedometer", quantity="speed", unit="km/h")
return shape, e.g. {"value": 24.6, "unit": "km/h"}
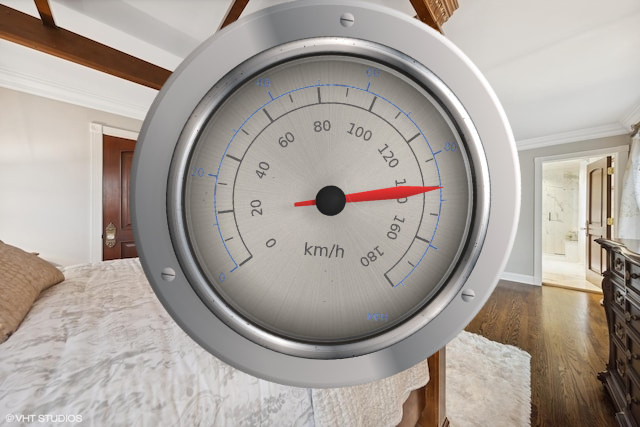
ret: {"value": 140, "unit": "km/h"}
